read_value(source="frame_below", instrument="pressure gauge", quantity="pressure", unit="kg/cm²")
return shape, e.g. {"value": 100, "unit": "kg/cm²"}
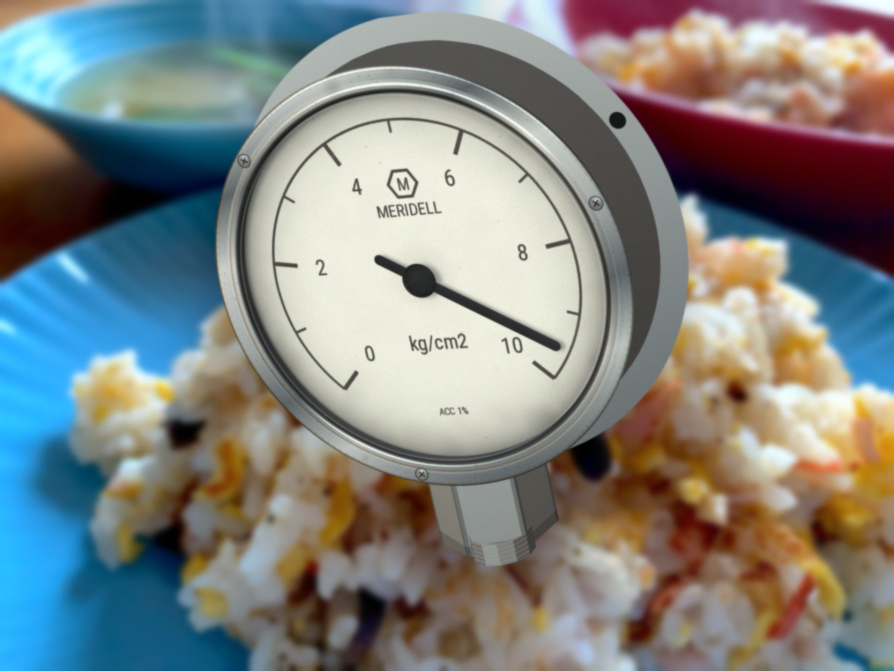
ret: {"value": 9.5, "unit": "kg/cm²"}
